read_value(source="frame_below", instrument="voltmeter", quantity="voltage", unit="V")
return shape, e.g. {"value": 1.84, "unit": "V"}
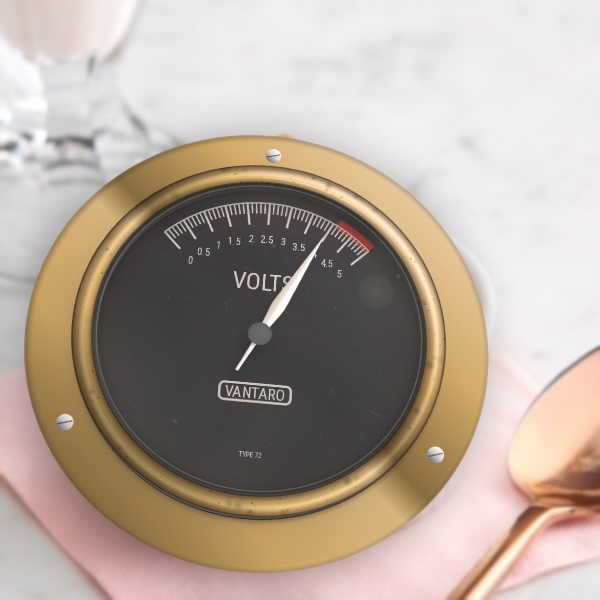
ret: {"value": 4, "unit": "V"}
